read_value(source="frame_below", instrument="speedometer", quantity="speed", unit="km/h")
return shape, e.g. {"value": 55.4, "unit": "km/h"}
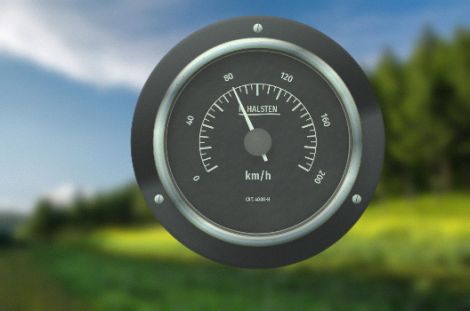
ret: {"value": 80, "unit": "km/h"}
